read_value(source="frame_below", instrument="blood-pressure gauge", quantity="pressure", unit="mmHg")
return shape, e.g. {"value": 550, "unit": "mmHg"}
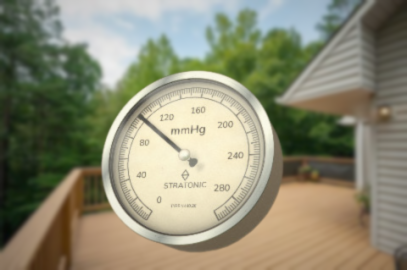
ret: {"value": 100, "unit": "mmHg"}
